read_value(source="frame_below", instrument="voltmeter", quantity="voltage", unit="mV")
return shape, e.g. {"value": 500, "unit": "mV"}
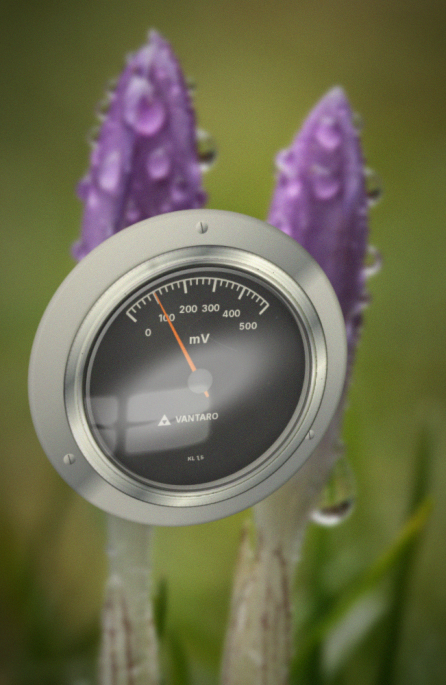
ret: {"value": 100, "unit": "mV"}
